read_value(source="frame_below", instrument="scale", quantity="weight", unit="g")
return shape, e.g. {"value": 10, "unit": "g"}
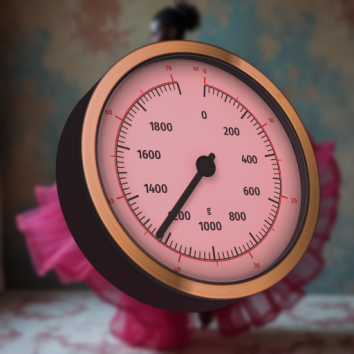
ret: {"value": 1240, "unit": "g"}
